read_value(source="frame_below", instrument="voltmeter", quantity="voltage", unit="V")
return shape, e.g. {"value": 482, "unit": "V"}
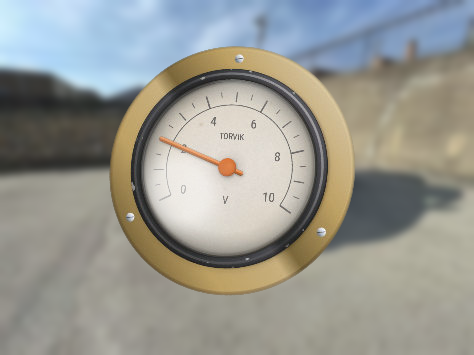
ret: {"value": 2, "unit": "V"}
